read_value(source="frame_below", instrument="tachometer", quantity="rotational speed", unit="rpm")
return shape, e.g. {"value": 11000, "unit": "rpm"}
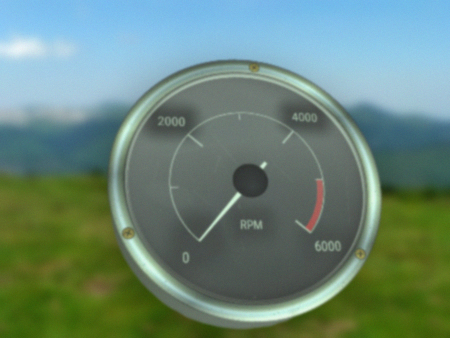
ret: {"value": 0, "unit": "rpm"}
